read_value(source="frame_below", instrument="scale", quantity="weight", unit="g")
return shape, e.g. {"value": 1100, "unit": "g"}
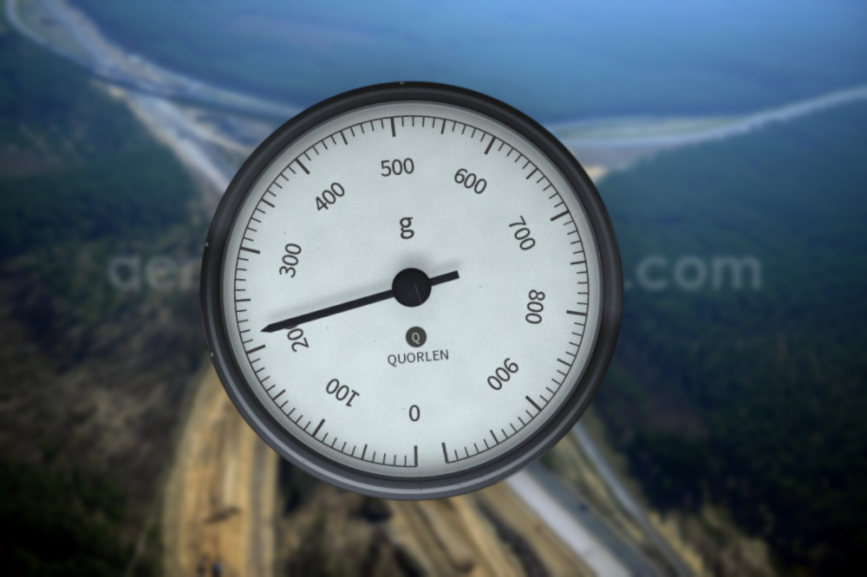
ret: {"value": 215, "unit": "g"}
